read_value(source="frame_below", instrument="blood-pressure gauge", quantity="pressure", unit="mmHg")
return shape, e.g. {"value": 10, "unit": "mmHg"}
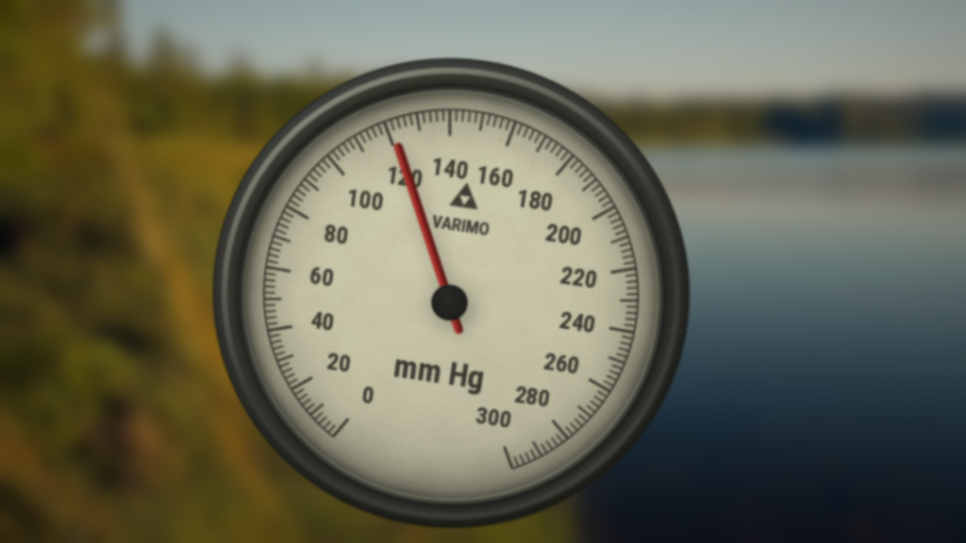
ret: {"value": 122, "unit": "mmHg"}
